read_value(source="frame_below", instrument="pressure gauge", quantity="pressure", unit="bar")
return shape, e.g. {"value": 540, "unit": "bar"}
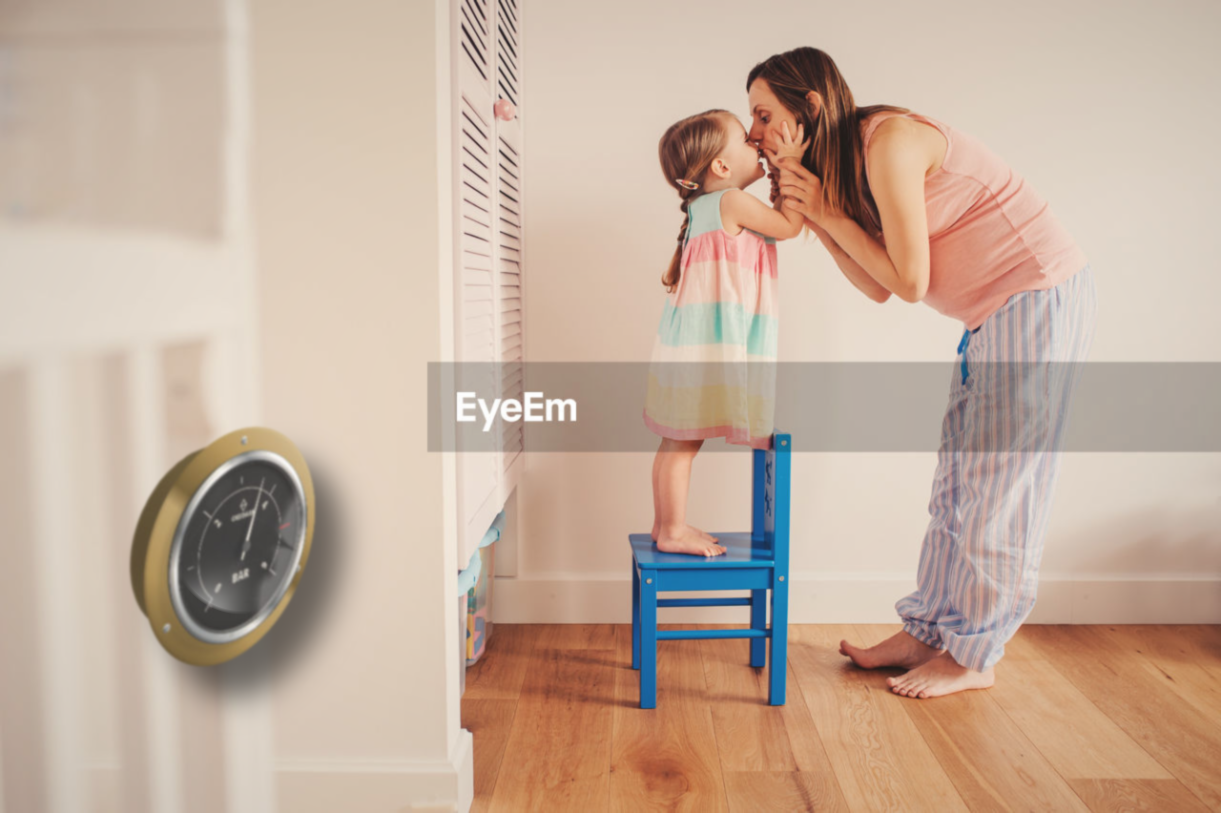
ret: {"value": 3.5, "unit": "bar"}
